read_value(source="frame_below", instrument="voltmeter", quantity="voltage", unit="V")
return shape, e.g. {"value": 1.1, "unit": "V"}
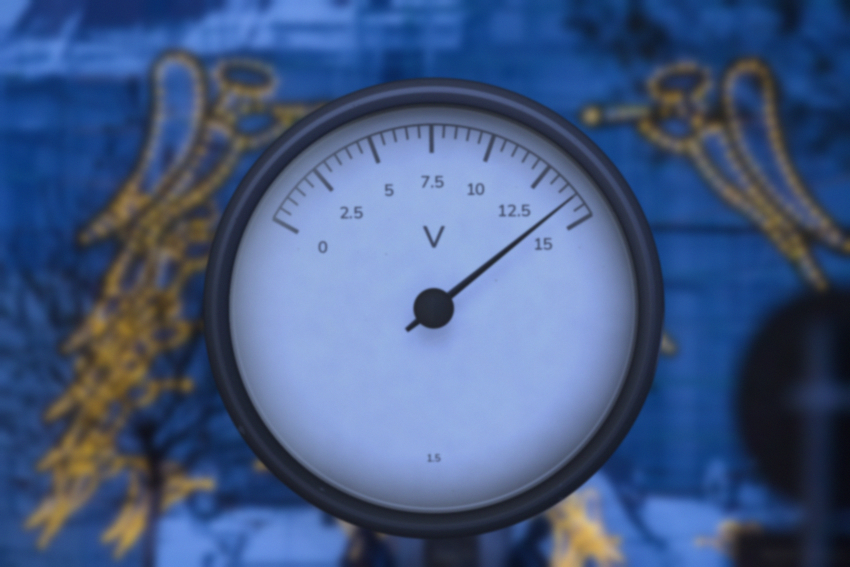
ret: {"value": 14, "unit": "V"}
